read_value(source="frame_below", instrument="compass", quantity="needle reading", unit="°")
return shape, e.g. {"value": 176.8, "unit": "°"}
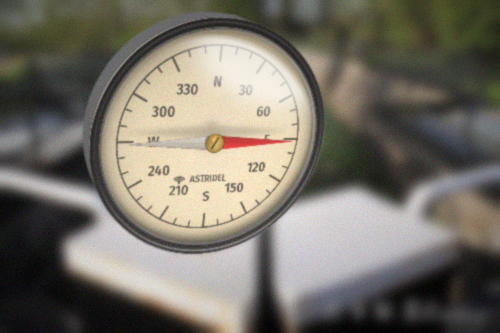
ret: {"value": 90, "unit": "°"}
